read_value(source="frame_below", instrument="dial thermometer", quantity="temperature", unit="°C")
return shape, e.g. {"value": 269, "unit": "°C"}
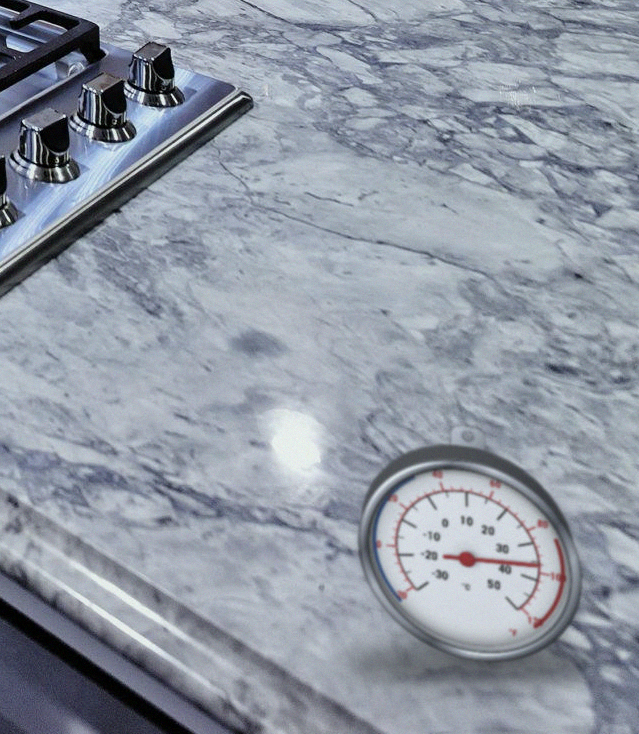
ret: {"value": 35, "unit": "°C"}
